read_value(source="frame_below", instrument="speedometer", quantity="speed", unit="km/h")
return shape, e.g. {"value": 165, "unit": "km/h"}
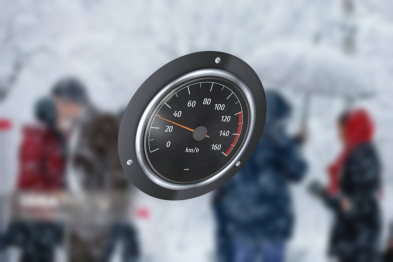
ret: {"value": 30, "unit": "km/h"}
